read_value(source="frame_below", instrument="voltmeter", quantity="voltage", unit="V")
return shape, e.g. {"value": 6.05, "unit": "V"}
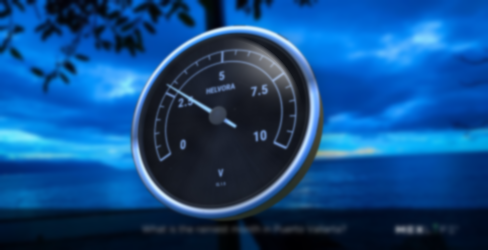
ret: {"value": 2.75, "unit": "V"}
